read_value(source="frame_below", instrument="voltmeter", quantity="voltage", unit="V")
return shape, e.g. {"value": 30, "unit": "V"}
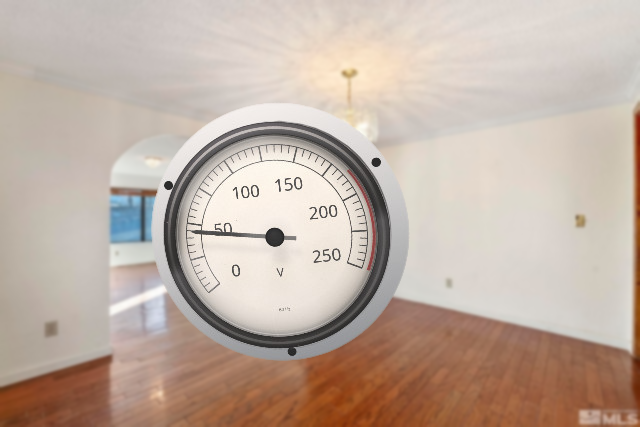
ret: {"value": 45, "unit": "V"}
